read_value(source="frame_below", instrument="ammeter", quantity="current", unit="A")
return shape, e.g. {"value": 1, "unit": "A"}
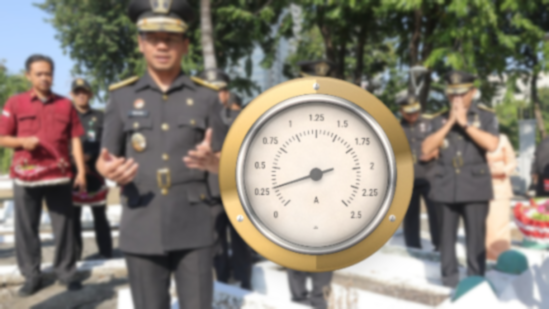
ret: {"value": 0.25, "unit": "A"}
